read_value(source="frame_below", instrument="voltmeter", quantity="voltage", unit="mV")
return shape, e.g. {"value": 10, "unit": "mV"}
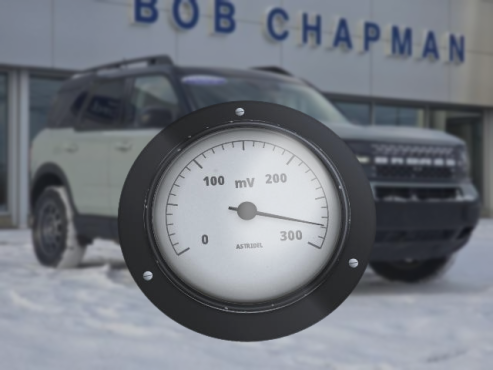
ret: {"value": 280, "unit": "mV"}
